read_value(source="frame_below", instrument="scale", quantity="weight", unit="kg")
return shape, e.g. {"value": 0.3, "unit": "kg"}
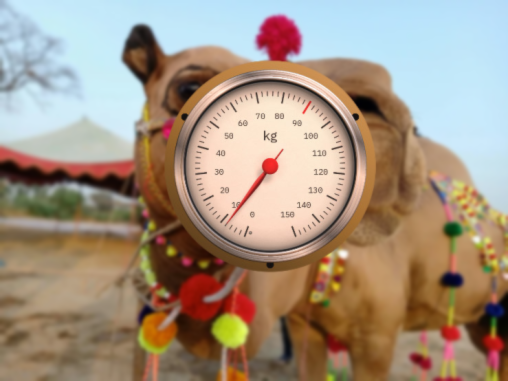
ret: {"value": 8, "unit": "kg"}
